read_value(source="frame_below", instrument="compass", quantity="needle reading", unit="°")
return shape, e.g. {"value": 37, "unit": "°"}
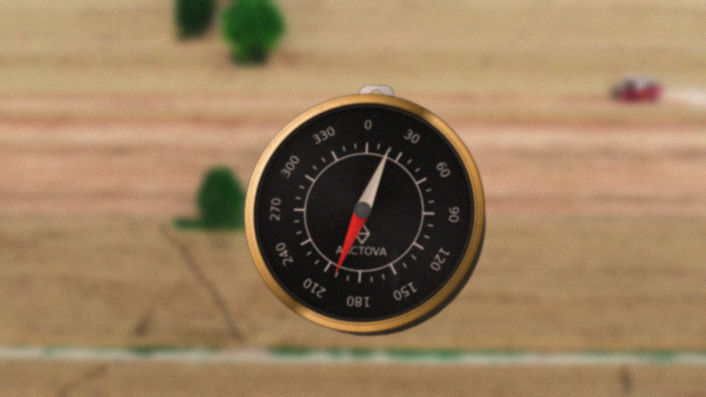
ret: {"value": 200, "unit": "°"}
